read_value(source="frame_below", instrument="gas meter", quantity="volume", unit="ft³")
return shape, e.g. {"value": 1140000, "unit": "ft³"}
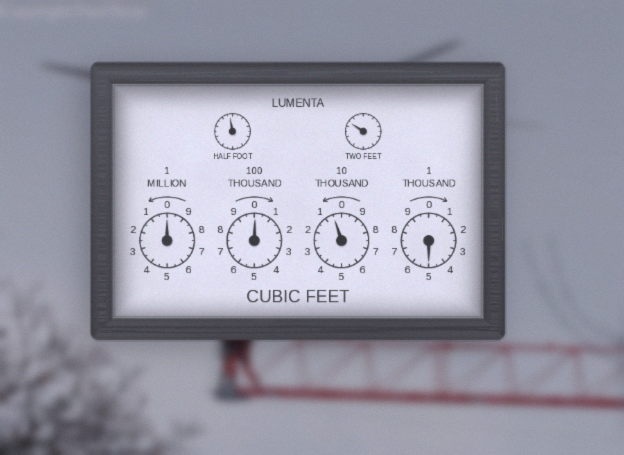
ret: {"value": 500, "unit": "ft³"}
